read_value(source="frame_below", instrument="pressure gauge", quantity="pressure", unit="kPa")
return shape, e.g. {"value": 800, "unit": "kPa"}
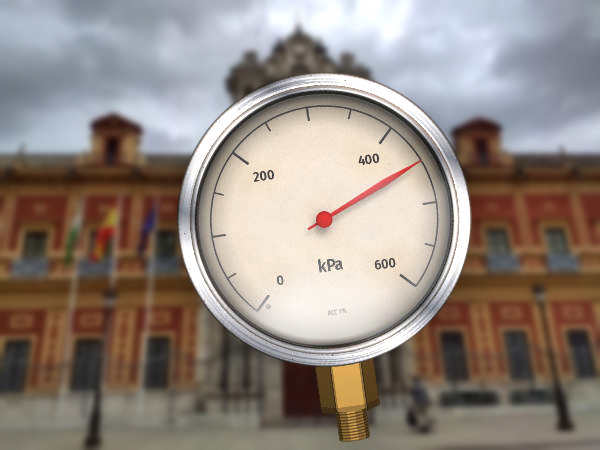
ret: {"value": 450, "unit": "kPa"}
